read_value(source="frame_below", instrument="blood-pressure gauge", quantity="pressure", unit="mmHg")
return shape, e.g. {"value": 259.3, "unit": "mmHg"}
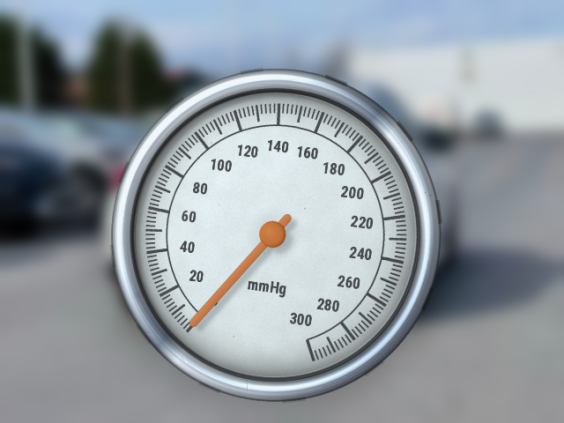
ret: {"value": 0, "unit": "mmHg"}
